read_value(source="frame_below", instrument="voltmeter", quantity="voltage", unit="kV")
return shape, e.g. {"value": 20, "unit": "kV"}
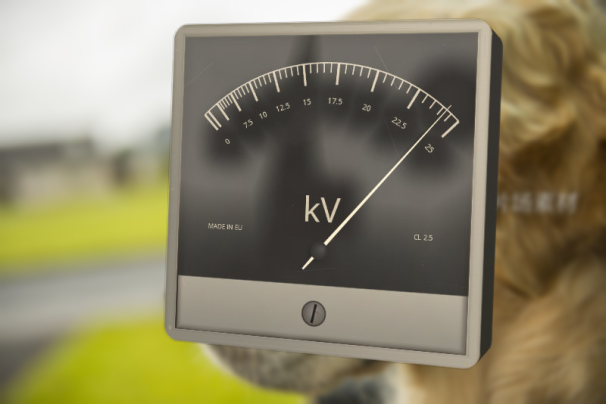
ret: {"value": 24.25, "unit": "kV"}
